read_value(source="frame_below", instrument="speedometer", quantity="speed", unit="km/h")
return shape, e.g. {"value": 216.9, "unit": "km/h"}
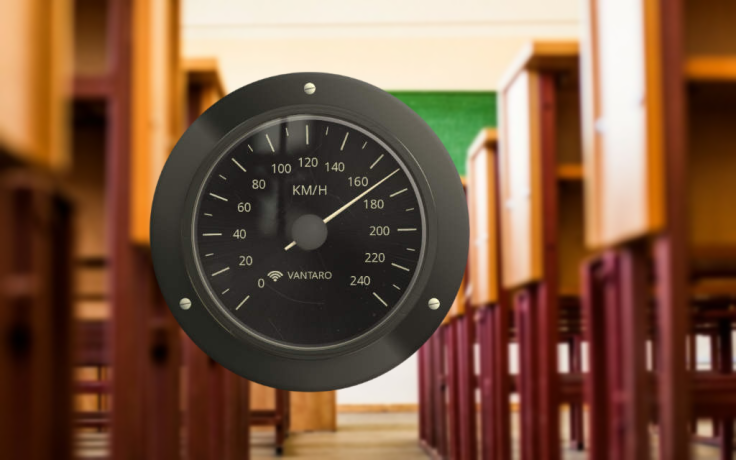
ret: {"value": 170, "unit": "km/h"}
